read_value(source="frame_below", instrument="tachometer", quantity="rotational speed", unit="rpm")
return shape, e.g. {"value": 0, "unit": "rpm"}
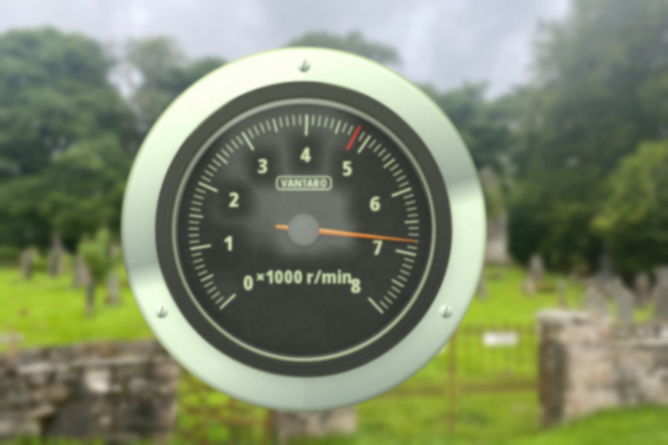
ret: {"value": 6800, "unit": "rpm"}
